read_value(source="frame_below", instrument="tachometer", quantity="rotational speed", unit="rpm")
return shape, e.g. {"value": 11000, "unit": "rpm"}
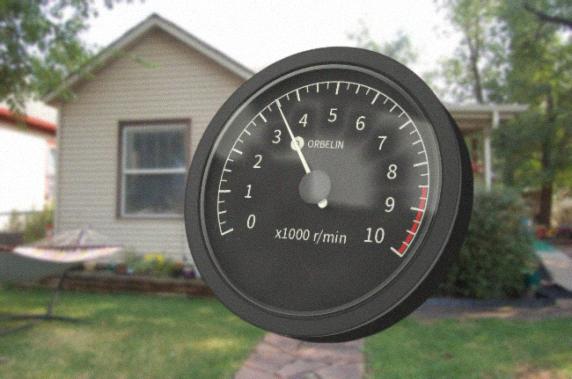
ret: {"value": 3500, "unit": "rpm"}
